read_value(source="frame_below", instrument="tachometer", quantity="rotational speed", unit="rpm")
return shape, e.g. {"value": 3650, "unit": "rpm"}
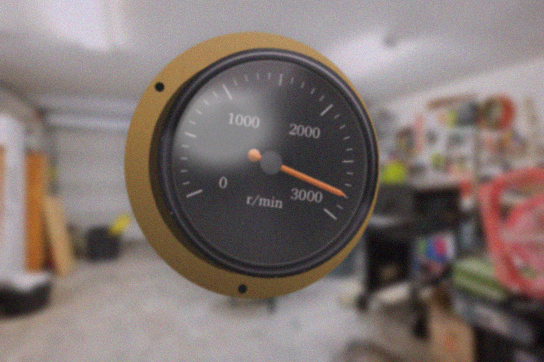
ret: {"value": 2800, "unit": "rpm"}
